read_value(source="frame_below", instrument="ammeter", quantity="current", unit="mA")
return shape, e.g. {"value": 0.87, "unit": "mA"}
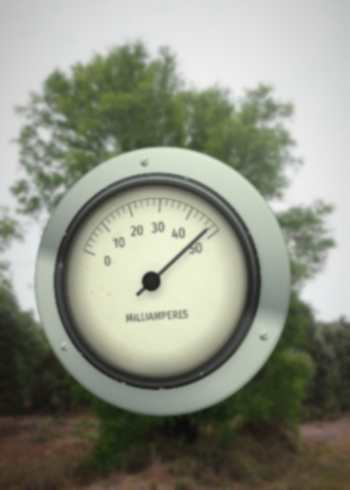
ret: {"value": 48, "unit": "mA"}
